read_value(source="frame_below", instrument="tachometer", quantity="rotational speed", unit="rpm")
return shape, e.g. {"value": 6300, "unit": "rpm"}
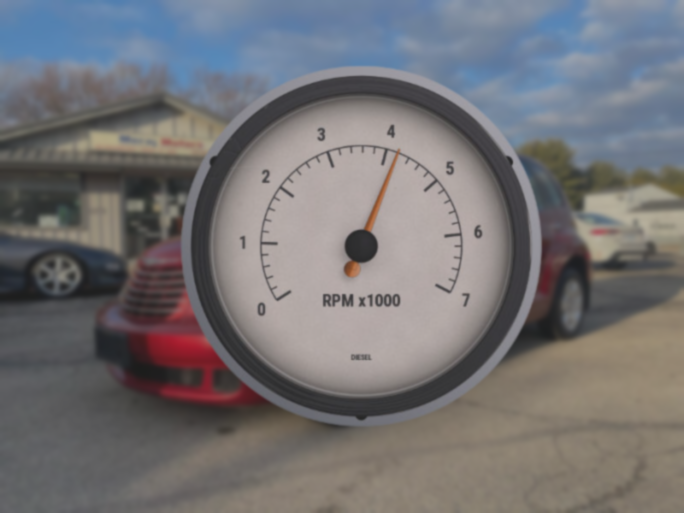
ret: {"value": 4200, "unit": "rpm"}
